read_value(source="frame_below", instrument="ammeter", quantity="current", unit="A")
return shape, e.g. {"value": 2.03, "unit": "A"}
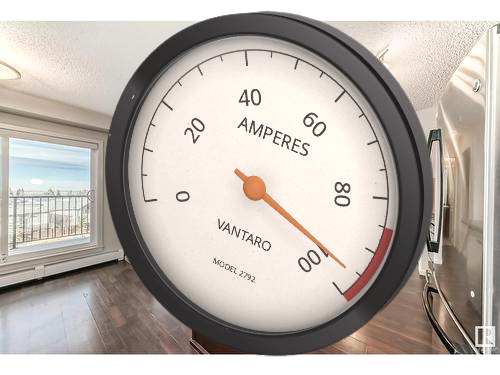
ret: {"value": 95, "unit": "A"}
